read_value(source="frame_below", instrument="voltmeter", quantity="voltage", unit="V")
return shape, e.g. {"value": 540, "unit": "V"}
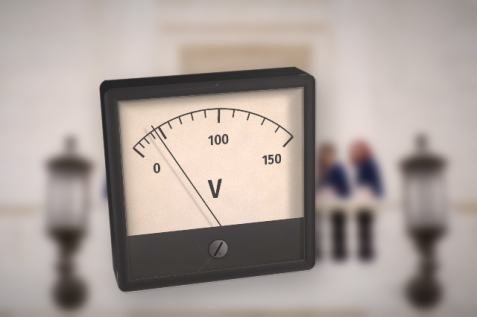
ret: {"value": 45, "unit": "V"}
